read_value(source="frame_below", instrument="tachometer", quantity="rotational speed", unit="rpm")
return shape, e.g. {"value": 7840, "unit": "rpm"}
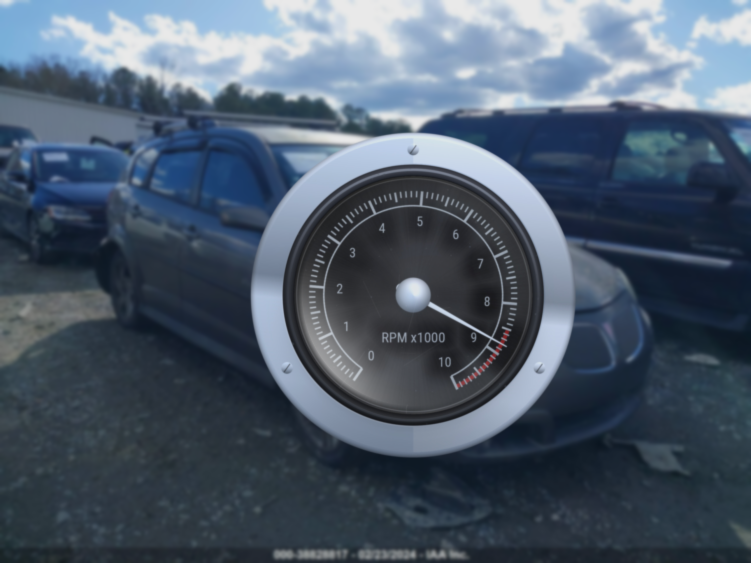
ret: {"value": 8800, "unit": "rpm"}
